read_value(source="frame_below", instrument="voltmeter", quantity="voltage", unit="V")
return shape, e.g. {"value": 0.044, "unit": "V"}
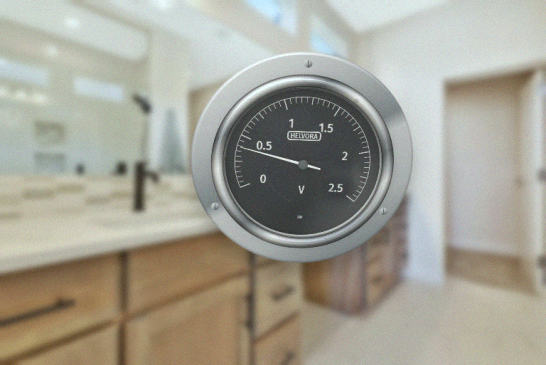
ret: {"value": 0.4, "unit": "V"}
